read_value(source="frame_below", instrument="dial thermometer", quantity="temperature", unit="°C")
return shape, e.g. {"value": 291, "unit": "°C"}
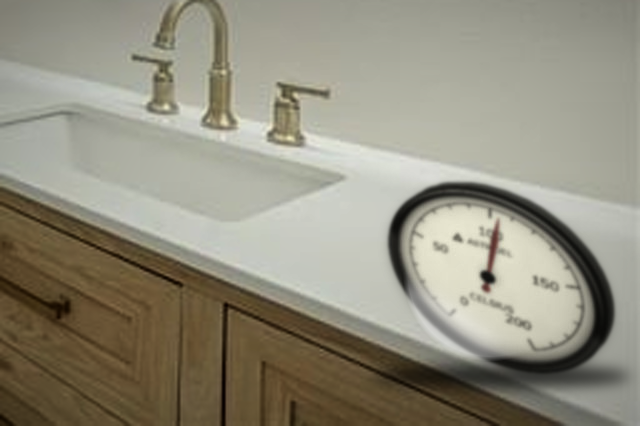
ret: {"value": 105, "unit": "°C"}
